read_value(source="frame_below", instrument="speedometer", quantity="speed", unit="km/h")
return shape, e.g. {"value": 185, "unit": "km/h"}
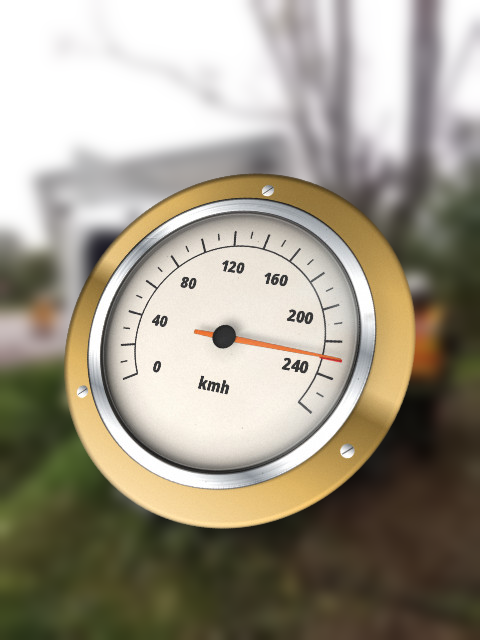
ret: {"value": 230, "unit": "km/h"}
